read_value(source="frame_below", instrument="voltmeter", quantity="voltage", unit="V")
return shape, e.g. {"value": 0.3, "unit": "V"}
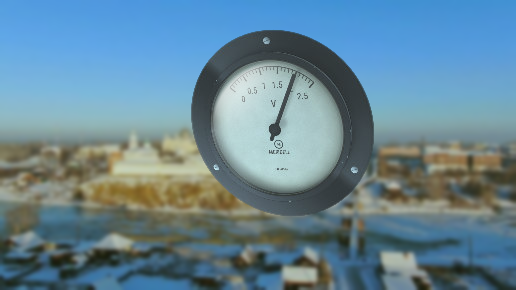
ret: {"value": 2, "unit": "V"}
